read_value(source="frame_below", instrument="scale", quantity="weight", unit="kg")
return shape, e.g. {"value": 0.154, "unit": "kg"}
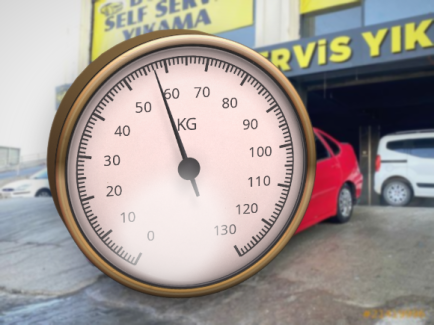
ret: {"value": 57, "unit": "kg"}
